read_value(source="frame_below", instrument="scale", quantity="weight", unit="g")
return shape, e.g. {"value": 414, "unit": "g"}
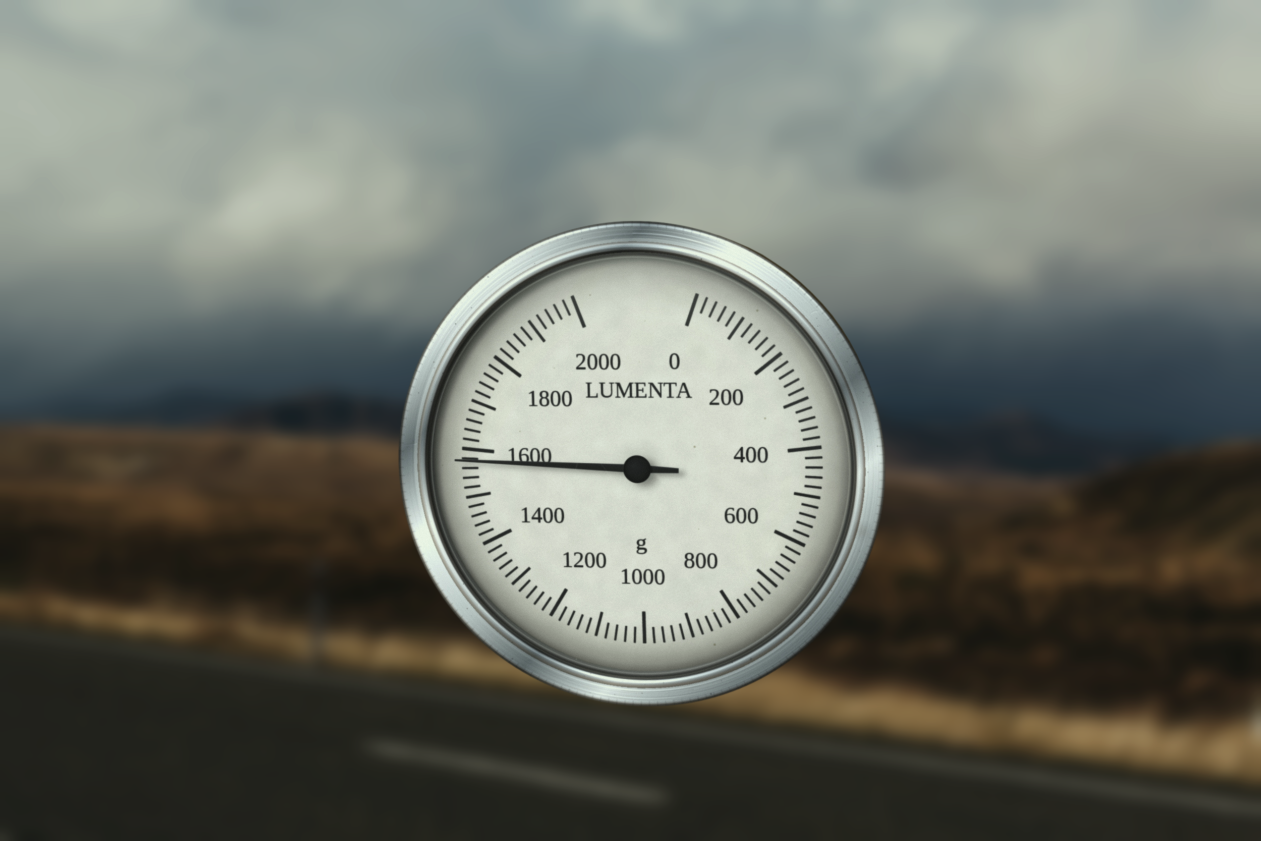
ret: {"value": 1580, "unit": "g"}
